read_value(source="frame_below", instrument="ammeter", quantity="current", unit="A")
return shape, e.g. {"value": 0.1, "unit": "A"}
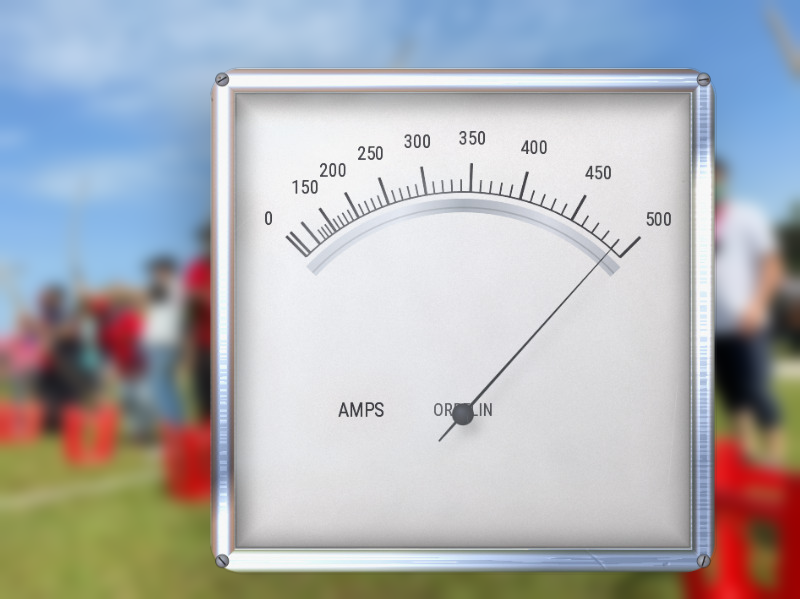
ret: {"value": 490, "unit": "A"}
